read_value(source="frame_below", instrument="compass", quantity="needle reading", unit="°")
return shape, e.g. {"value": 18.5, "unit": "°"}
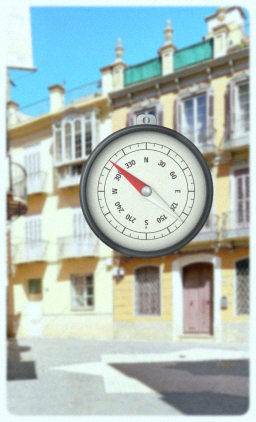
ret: {"value": 310, "unit": "°"}
